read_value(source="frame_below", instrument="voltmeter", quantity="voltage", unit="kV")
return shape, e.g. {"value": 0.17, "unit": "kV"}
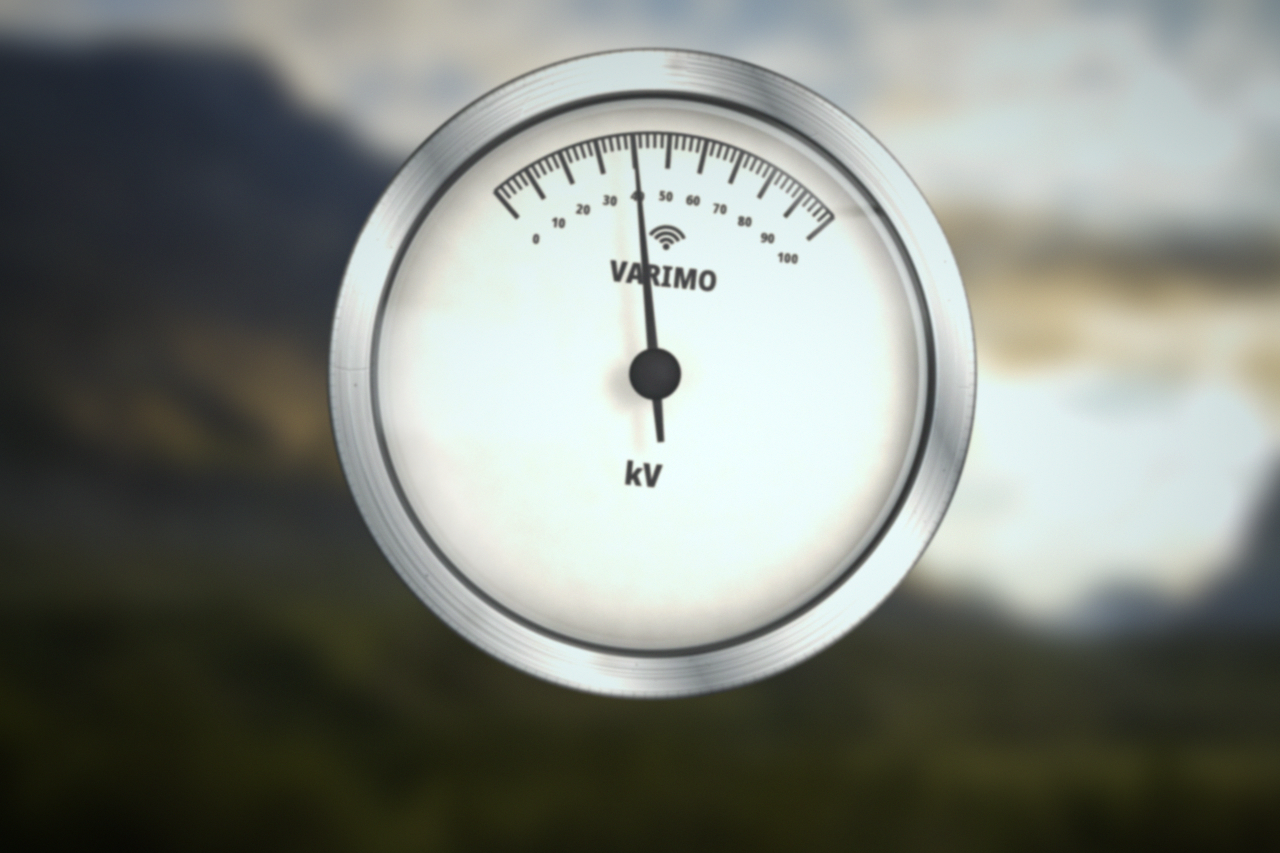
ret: {"value": 40, "unit": "kV"}
